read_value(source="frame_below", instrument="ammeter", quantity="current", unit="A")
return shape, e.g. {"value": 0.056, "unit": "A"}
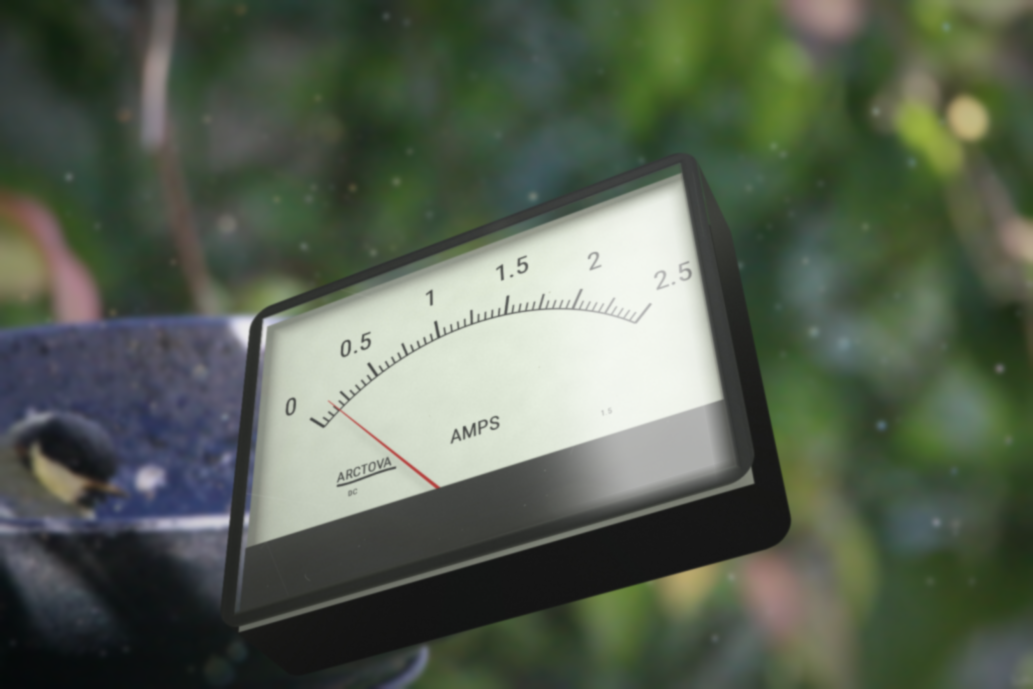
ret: {"value": 0.15, "unit": "A"}
